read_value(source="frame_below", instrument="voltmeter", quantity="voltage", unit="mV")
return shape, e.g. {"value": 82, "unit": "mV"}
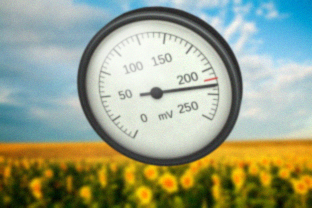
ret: {"value": 215, "unit": "mV"}
